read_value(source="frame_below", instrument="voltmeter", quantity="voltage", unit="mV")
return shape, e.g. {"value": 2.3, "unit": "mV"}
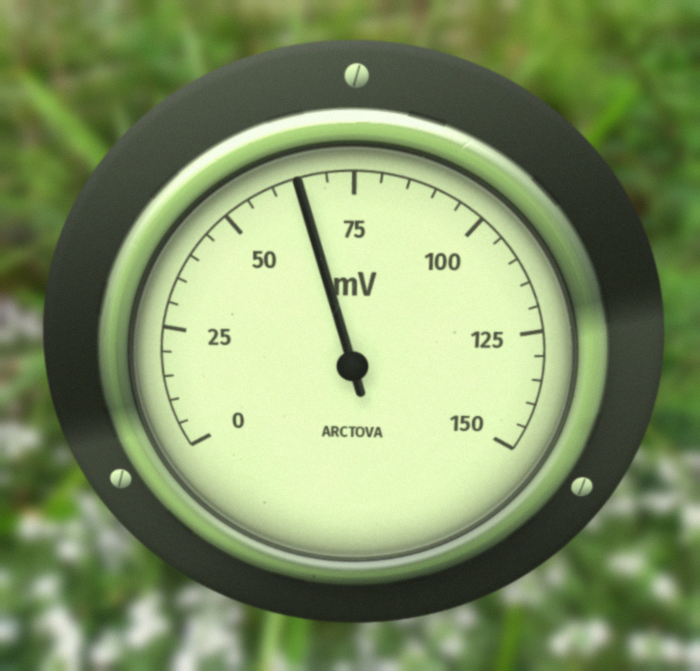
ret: {"value": 65, "unit": "mV"}
